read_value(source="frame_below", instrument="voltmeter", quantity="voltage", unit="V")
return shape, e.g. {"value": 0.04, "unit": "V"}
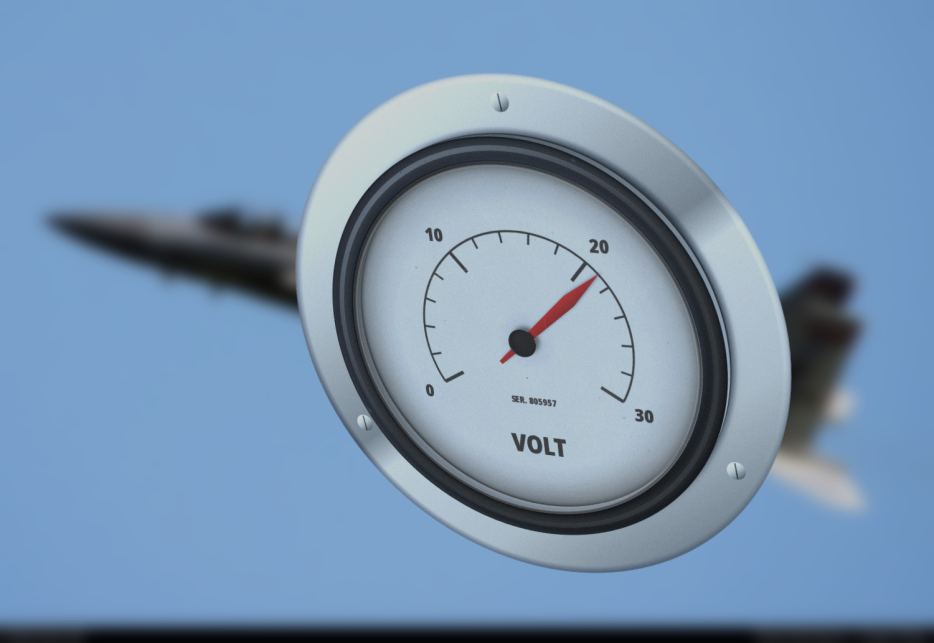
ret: {"value": 21, "unit": "V"}
